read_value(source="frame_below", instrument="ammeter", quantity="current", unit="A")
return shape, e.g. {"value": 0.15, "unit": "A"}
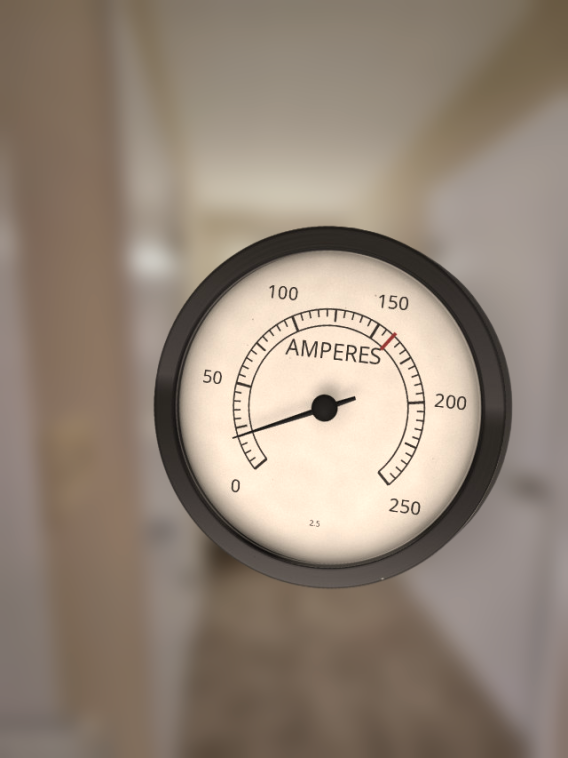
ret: {"value": 20, "unit": "A"}
